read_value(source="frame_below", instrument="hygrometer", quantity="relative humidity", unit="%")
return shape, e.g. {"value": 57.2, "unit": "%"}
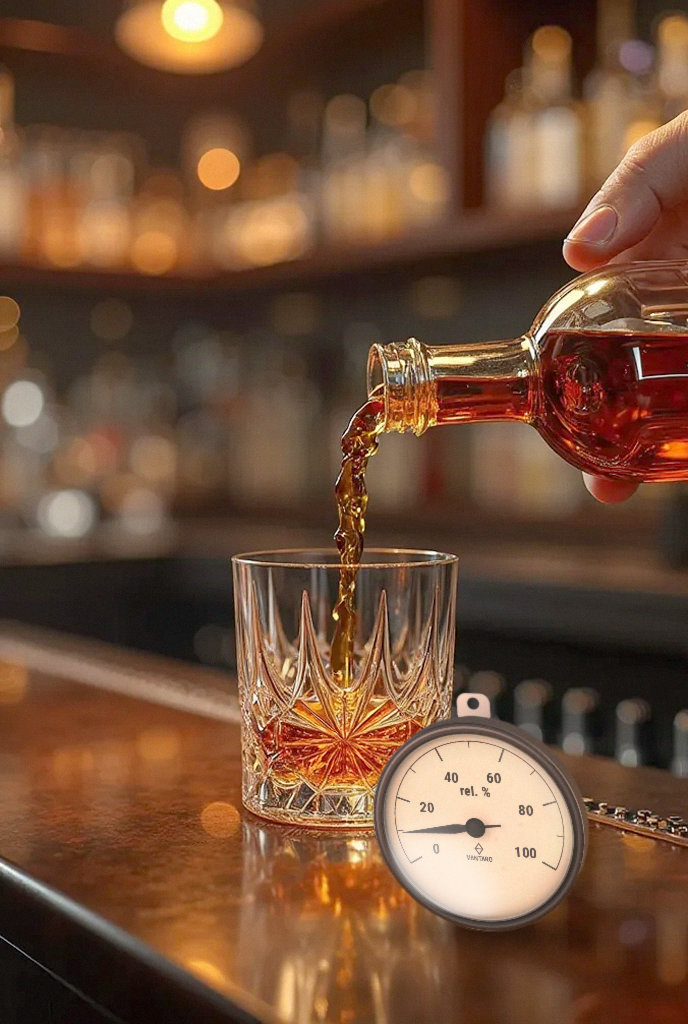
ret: {"value": 10, "unit": "%"}
